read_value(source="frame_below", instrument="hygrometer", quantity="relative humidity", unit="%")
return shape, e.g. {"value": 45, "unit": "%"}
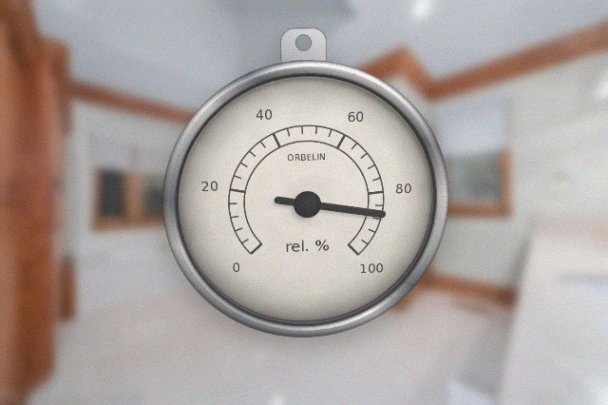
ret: {"value": 86, "unit": "%"}
